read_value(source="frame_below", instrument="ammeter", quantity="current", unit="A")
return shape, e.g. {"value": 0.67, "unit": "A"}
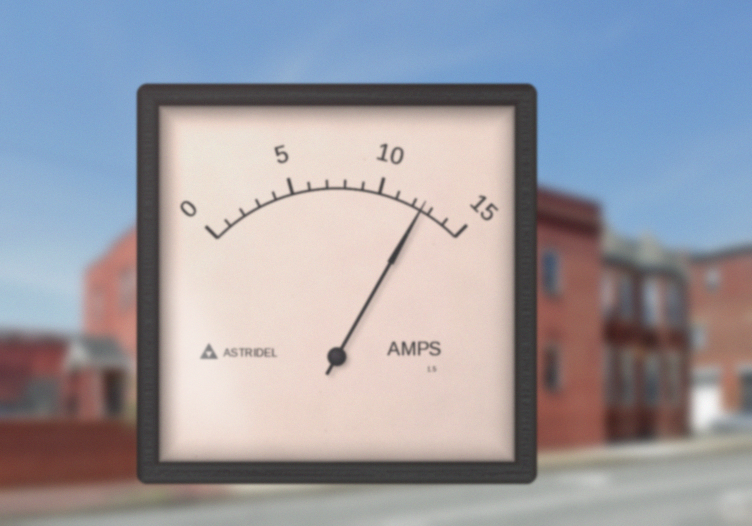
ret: {"value": 12.5, "unit": "A"}
